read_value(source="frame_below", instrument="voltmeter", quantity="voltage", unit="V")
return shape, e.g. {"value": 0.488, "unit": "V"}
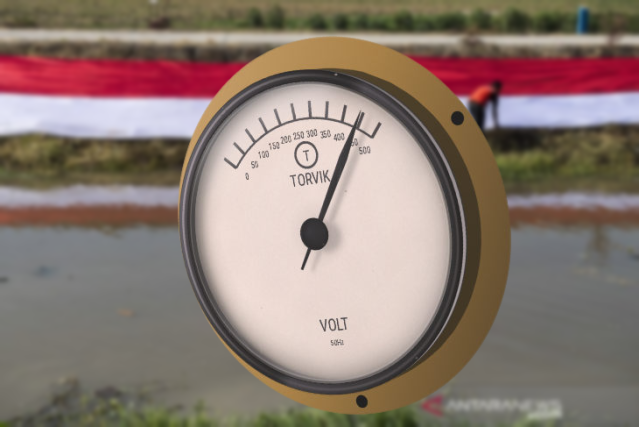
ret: {"value": 450, "unit": "V"}
